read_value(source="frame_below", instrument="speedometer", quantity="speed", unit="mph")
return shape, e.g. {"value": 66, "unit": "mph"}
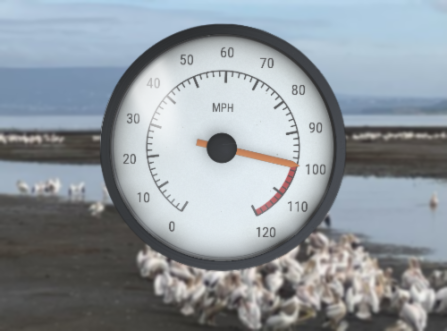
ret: {"value": 100, "unit": "mph"}
